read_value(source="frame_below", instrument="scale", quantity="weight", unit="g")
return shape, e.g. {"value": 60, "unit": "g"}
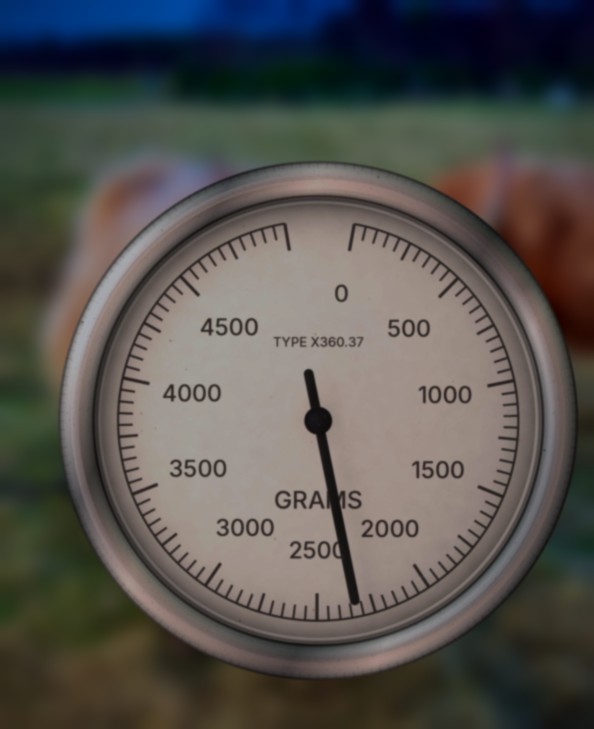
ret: {"value": 2325, "unit": "g"}
